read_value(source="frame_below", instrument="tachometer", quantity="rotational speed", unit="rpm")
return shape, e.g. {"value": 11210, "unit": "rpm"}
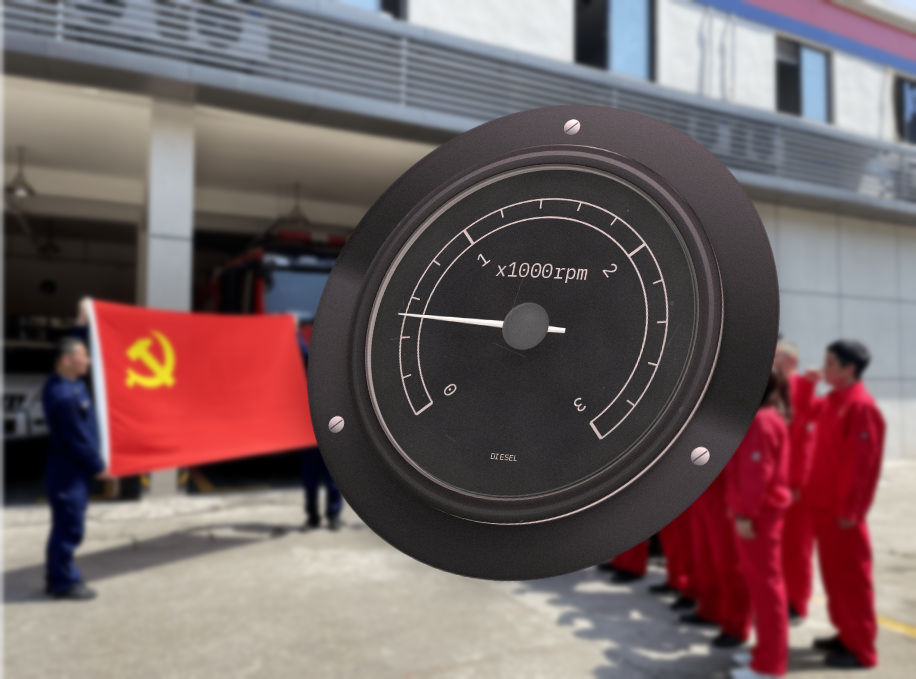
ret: {"value": 500, "unit": "rpm"}
